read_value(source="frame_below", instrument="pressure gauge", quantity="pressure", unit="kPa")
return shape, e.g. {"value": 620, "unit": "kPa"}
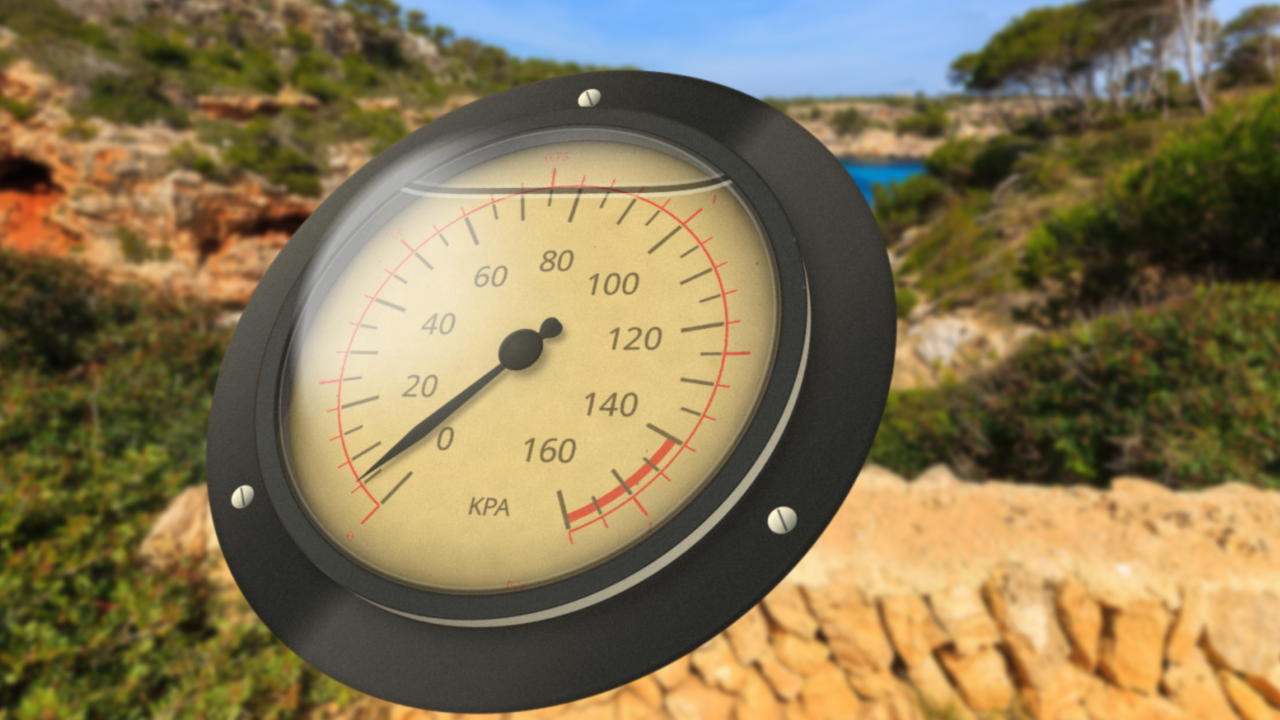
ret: {"value": 5, "unit": "kPa"}
